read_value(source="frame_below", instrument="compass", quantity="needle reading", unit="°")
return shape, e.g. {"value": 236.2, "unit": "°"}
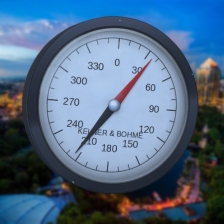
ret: {"value": 35, "unit": "°"}
